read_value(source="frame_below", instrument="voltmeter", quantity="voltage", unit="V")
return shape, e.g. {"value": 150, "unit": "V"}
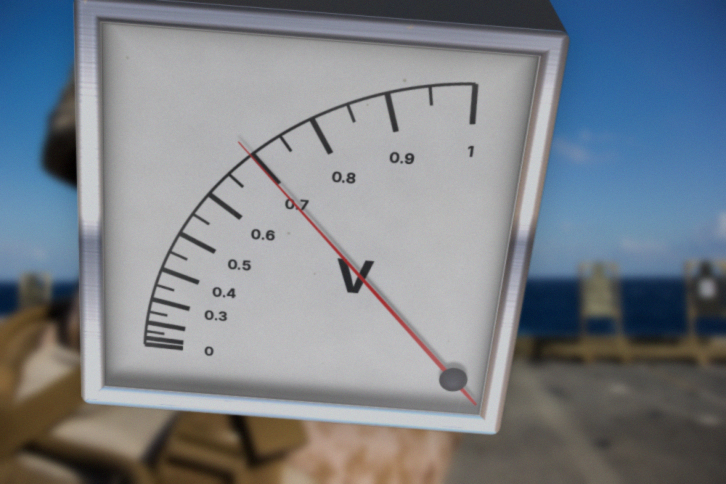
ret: {"value": 0.7, "unit": "V"}
